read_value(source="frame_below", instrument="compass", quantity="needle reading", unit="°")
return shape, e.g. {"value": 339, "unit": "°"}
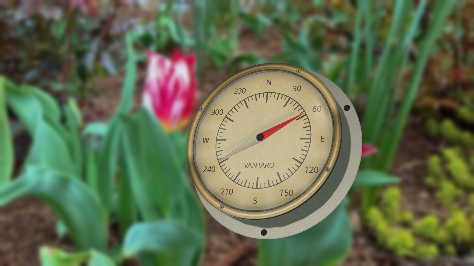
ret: {"value": 60, "unit": "°"}
